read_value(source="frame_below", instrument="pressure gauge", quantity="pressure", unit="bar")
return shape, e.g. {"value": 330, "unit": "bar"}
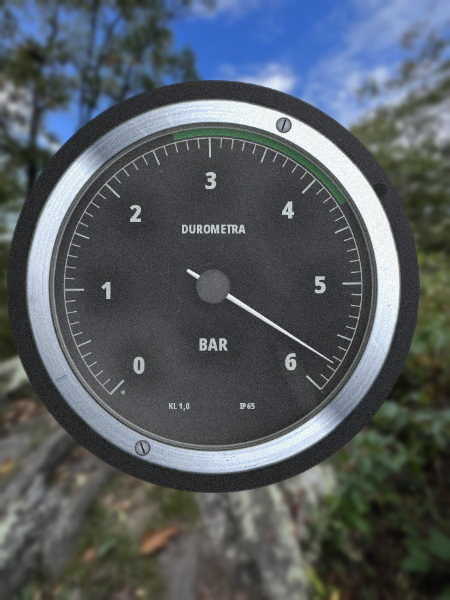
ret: {"value": 5.75, "unit": "bar"}
